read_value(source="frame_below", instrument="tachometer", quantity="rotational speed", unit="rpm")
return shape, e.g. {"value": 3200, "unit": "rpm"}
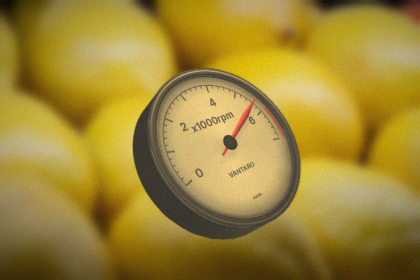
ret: {"value": 5600, "unit": "rpm"}
